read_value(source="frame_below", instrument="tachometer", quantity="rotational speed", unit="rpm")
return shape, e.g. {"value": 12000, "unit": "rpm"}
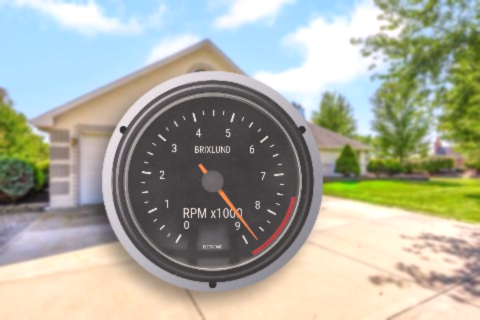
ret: {"value": 8750, "unit": "rpm"}
